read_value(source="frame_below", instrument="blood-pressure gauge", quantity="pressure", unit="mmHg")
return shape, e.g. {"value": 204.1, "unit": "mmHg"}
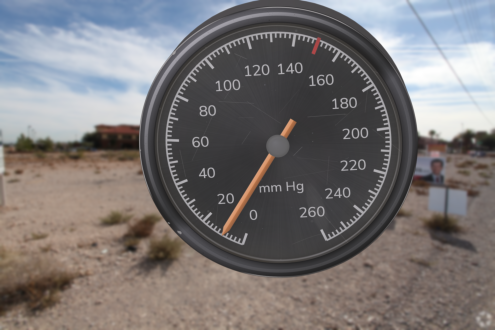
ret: {"value": 10, "unit": "mmHg"}
